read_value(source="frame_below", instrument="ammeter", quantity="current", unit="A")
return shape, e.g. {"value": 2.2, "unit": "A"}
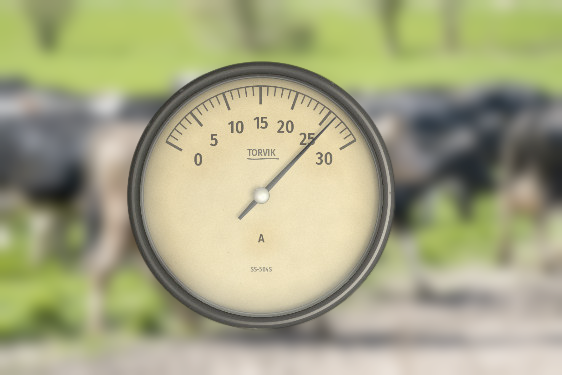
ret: {"value": 26, "unit": "A"}
